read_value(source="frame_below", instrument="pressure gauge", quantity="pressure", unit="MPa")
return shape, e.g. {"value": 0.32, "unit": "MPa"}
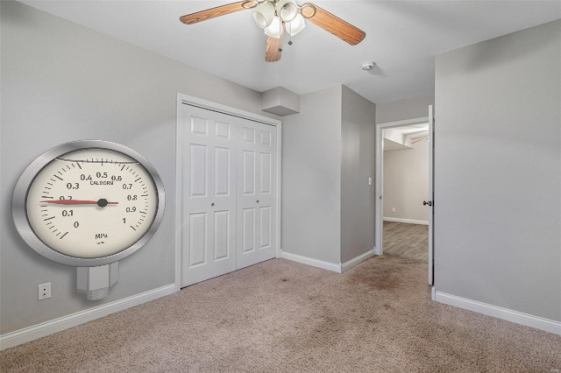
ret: {"value": 0.18, "unit": "MPa"}
